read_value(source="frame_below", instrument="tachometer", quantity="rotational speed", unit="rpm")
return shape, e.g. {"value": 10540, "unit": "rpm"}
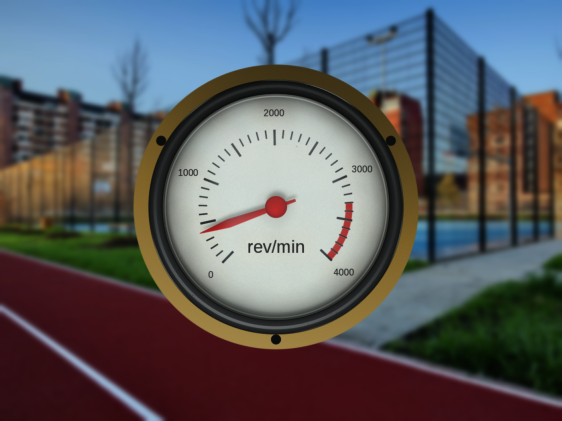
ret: {"value": 400, "unit": "rpm"}
